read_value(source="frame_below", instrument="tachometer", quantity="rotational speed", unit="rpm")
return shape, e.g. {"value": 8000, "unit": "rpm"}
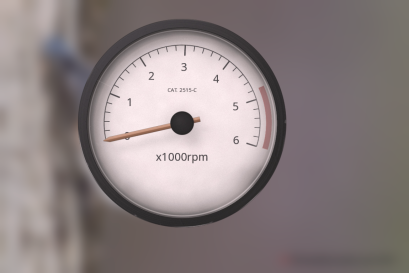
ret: {"value": 0, "unit": "rpm"}
